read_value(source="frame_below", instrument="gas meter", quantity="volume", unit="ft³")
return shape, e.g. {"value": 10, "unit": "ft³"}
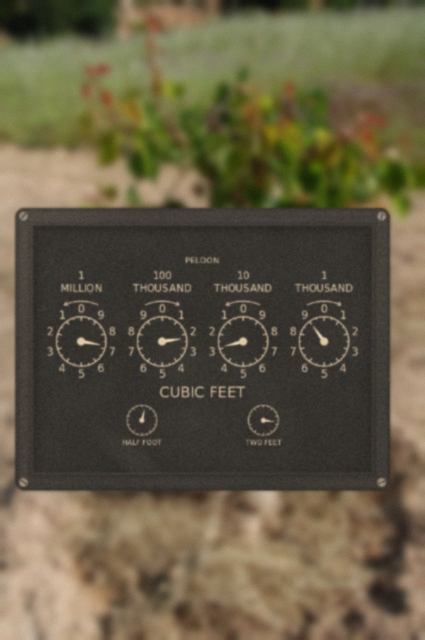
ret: {"value": 722900, "unit": "ft³"}
